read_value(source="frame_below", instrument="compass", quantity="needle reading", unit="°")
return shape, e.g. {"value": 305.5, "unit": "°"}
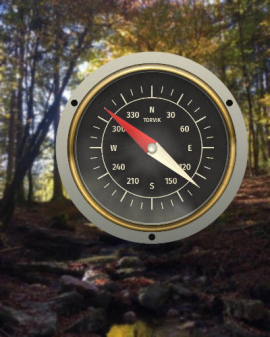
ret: {"value": 310, "unit": "°"}
